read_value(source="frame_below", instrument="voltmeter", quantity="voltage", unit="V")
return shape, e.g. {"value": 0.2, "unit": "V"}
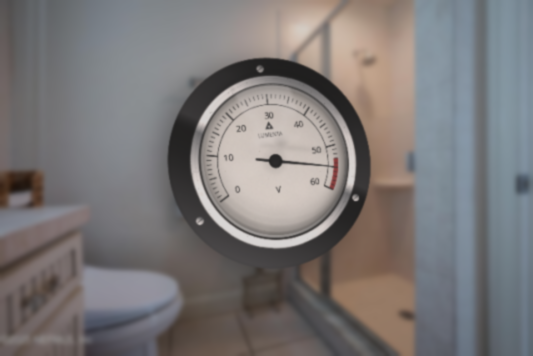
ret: {"value": 55, "unit": "V"}
